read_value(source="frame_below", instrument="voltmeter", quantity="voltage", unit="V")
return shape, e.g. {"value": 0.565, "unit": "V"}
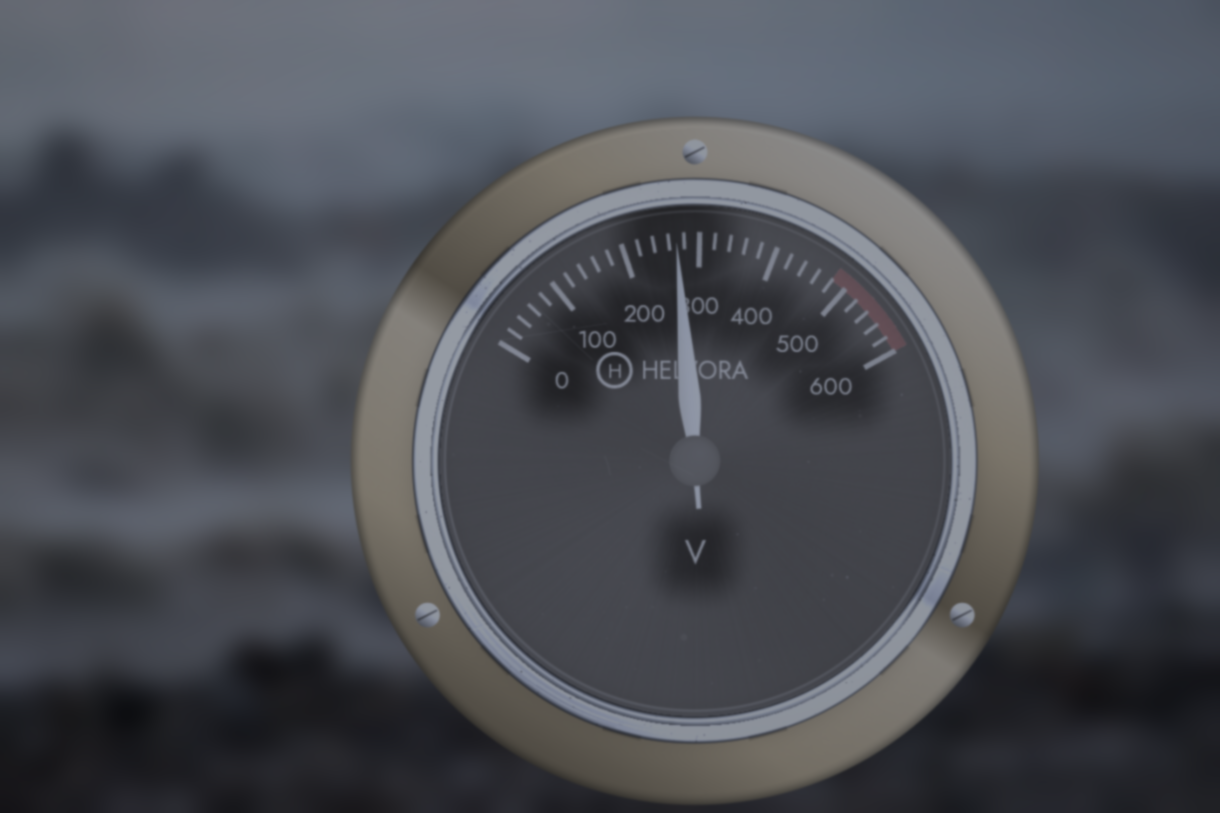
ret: {"value": 270, "unit": "V"}
